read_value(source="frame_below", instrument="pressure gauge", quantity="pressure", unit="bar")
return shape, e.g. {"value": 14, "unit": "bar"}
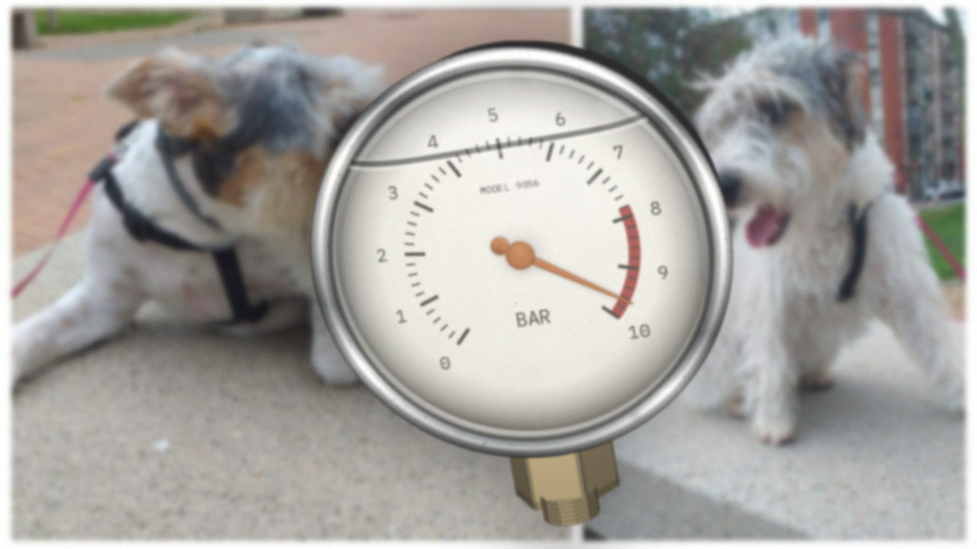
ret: {"value": 9.6, "unit": "bar"}
